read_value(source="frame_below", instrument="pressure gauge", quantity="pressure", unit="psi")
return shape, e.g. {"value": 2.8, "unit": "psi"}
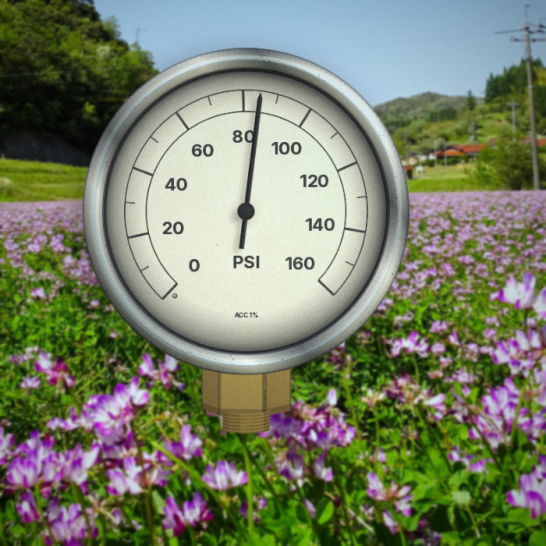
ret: {"value": 85, "unit": "psi"}
